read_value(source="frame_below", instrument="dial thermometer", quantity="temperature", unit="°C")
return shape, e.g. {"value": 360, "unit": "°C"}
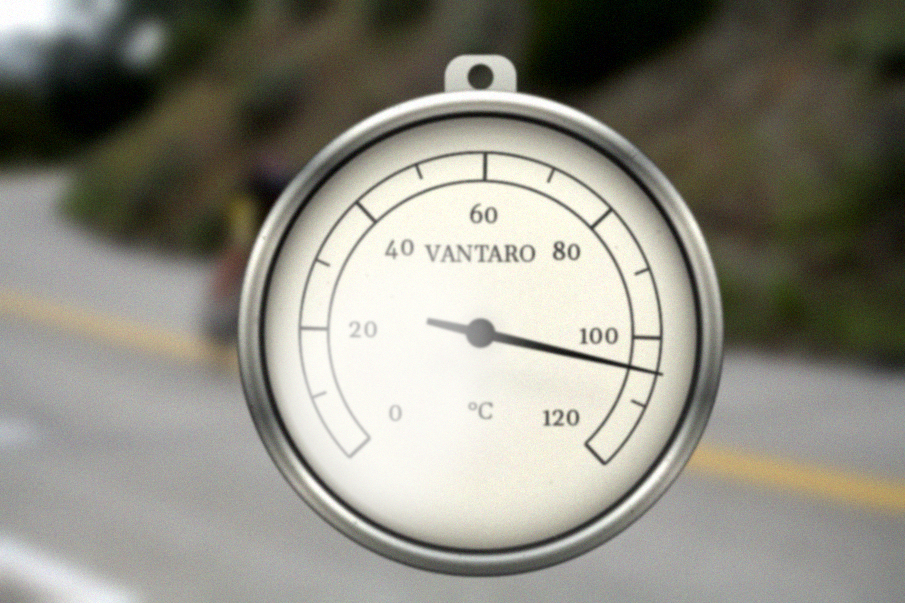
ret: {"value": 105, "unit": "°C"}
